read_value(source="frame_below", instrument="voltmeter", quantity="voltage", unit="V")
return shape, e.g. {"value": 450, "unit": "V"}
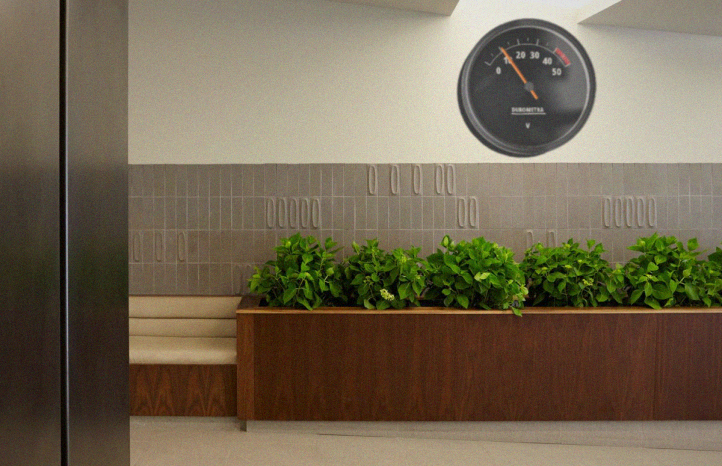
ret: {"value": 10, "unit": "V"}
